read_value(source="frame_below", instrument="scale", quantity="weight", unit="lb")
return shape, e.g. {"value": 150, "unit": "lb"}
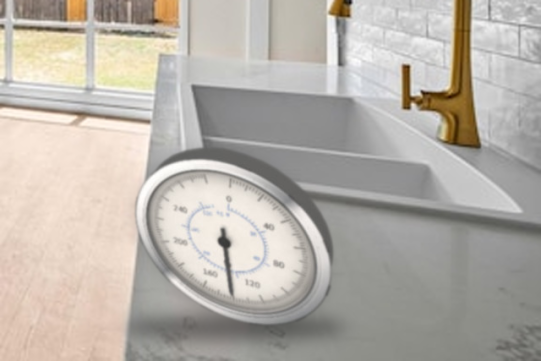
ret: {"value": 140, "unit": "lb"}
